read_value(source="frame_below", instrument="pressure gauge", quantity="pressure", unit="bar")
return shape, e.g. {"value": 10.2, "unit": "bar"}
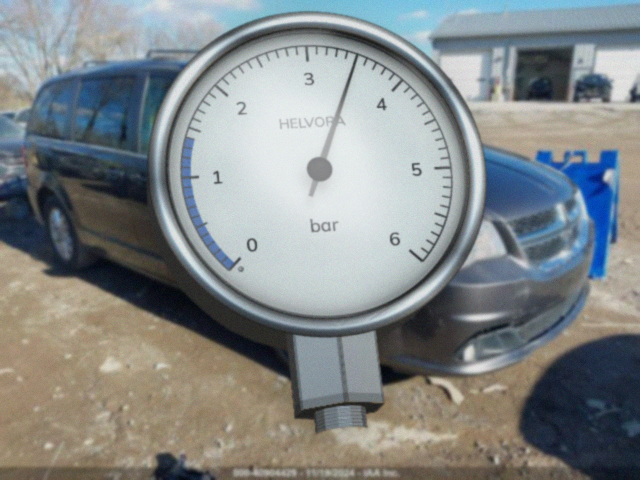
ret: {"value": 3.5, "unit": "bar"}
